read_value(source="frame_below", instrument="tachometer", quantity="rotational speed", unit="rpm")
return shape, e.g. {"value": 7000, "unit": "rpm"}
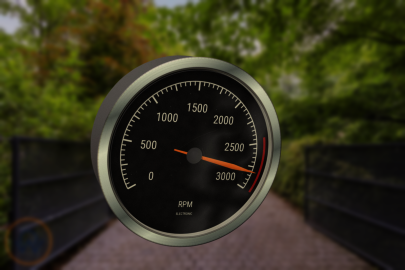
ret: {"value": 2800, "unit": "rpm"}
